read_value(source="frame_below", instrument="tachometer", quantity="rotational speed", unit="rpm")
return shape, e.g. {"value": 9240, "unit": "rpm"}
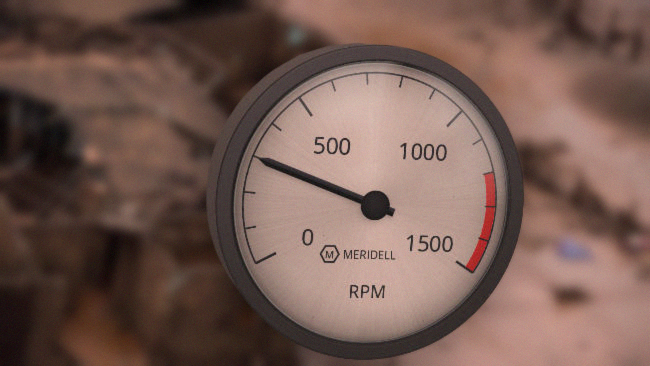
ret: {"value": 300, "unit": "rpm"}
